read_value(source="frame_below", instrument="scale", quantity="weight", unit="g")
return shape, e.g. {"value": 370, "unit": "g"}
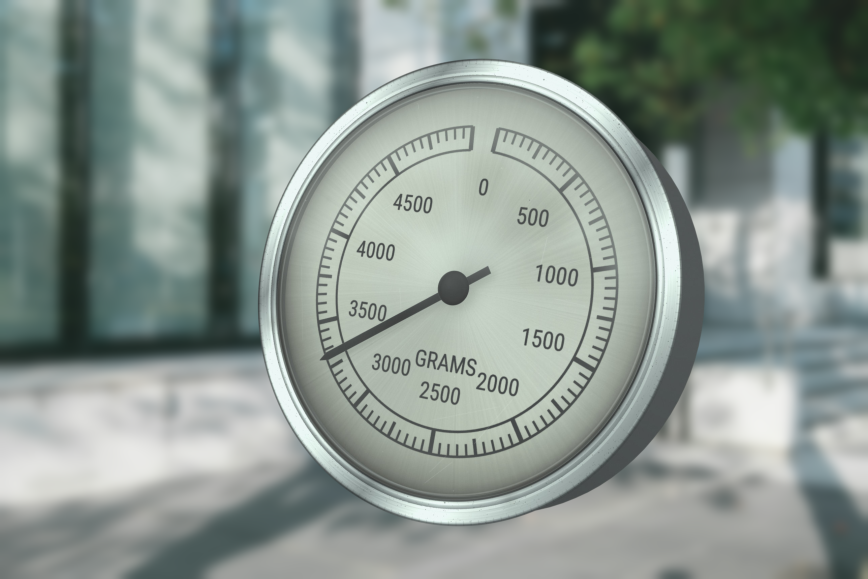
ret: {"value": 3300, "unit": "g"}
